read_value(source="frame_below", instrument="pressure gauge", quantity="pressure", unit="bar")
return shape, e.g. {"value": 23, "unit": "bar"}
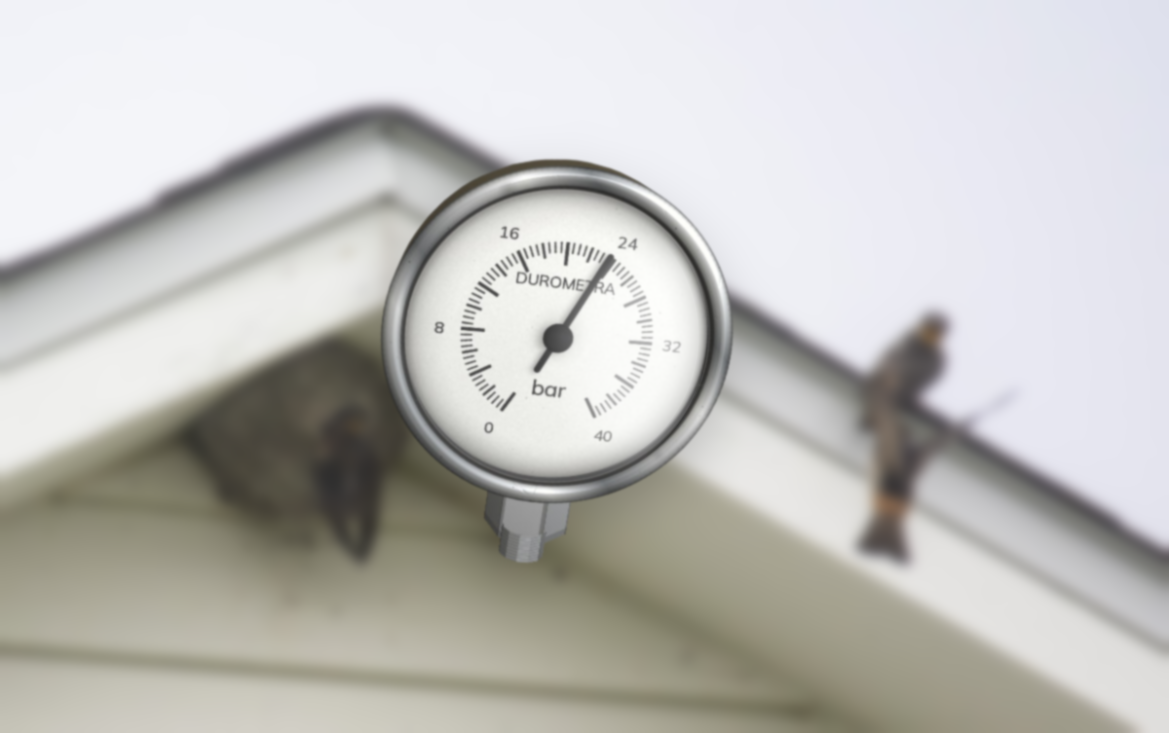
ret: {"value": 23.5, "unit": "bar"}
